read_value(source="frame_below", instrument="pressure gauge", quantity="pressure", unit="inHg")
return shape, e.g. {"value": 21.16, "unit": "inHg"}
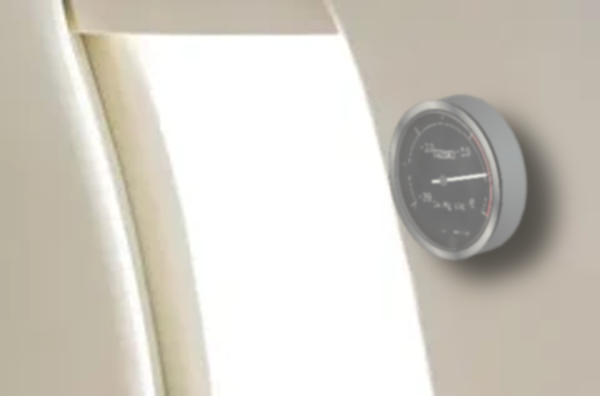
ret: {"value": -5, "unit": "inHg"}
